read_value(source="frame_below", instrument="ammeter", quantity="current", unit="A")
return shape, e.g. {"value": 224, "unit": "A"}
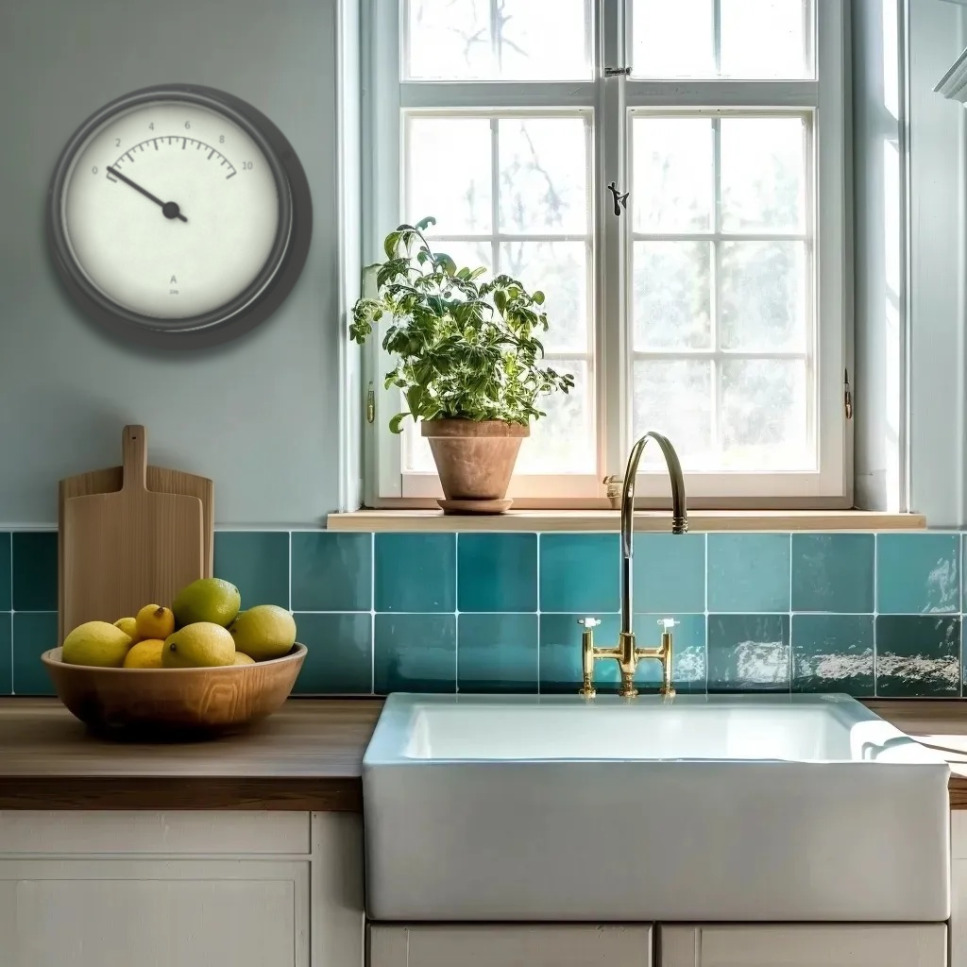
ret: {"value": 0.5, "unit": "A"}
